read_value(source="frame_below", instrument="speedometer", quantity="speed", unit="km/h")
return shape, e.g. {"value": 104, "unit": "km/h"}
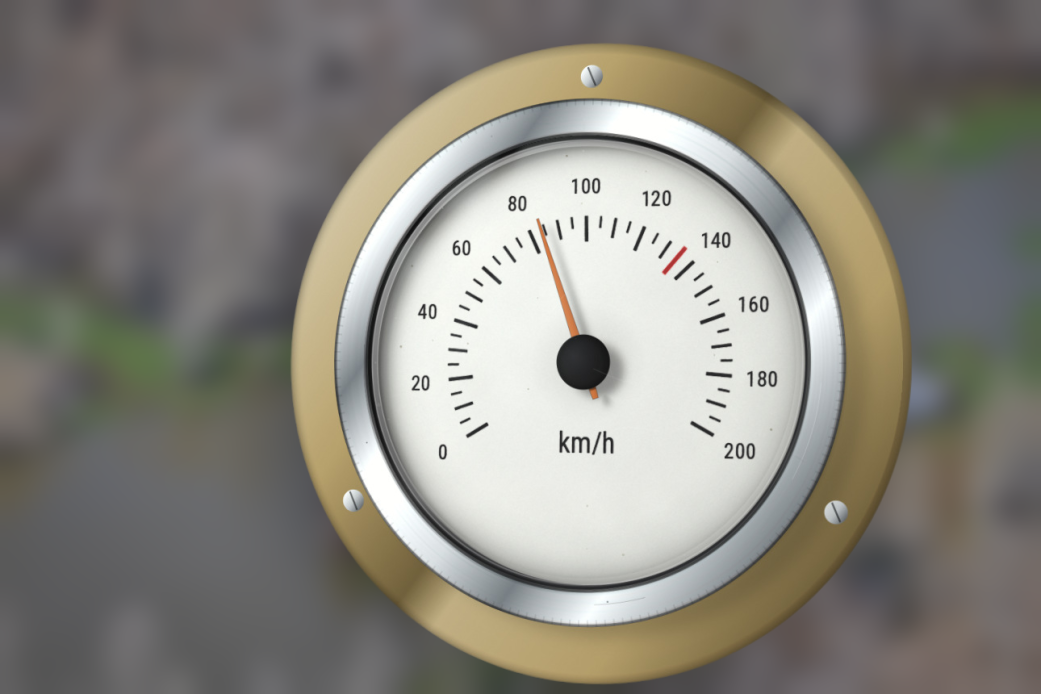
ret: {"value": 85, "unit": "km/h"}
